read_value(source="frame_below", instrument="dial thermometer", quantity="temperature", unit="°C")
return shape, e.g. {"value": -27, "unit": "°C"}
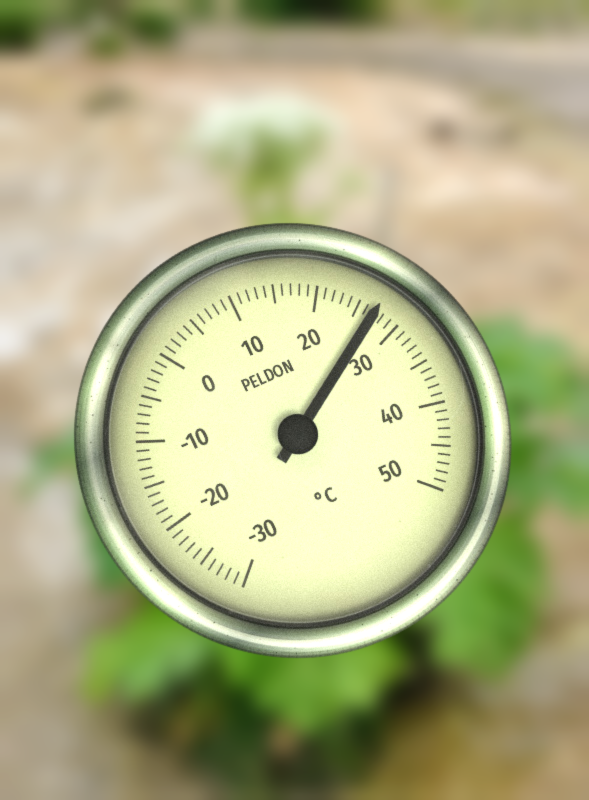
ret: {"value": 27, "unit": "°C"}
